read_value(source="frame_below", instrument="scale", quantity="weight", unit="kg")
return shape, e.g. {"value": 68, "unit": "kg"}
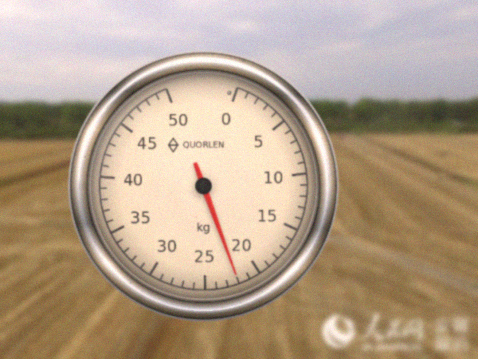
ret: {"value": 22, "unit": "kg"}
